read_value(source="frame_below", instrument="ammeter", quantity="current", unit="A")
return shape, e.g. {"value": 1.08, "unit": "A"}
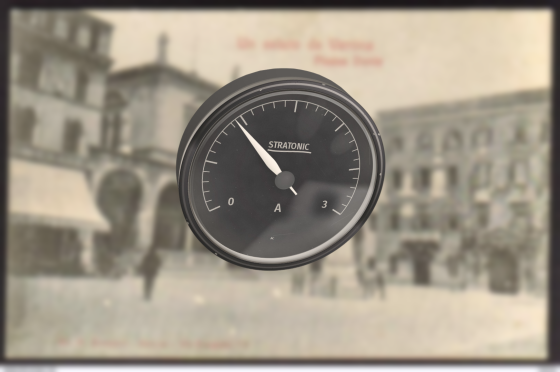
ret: {"value": 0.95, "unit": "A"}
